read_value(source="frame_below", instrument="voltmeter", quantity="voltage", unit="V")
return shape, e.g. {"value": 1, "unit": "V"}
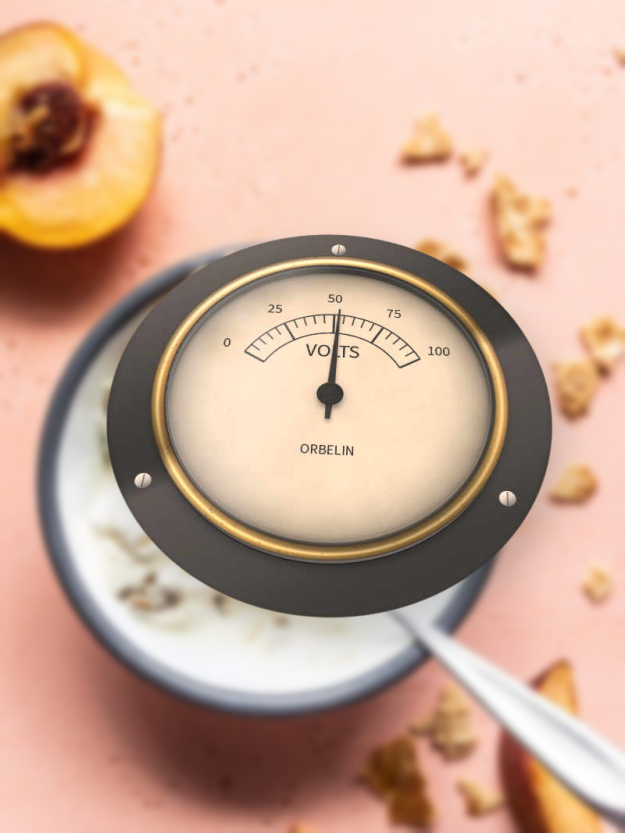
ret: {"value": 52.5, "unit": "V"}
